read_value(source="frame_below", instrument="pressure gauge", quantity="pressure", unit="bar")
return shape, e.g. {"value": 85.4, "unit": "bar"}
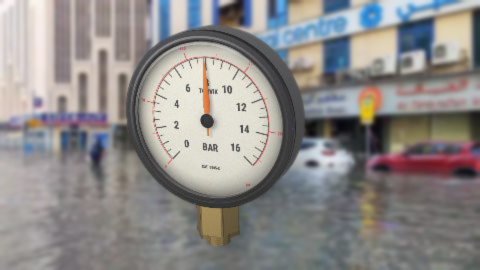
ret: {"value": 8, "unit": "bar"}
